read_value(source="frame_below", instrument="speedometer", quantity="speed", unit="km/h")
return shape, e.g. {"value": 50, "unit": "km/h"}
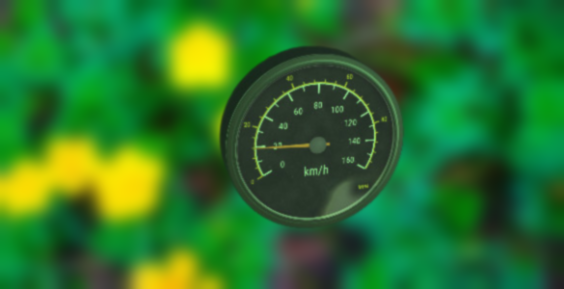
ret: {"value": 20, "unit": "km/h"}
